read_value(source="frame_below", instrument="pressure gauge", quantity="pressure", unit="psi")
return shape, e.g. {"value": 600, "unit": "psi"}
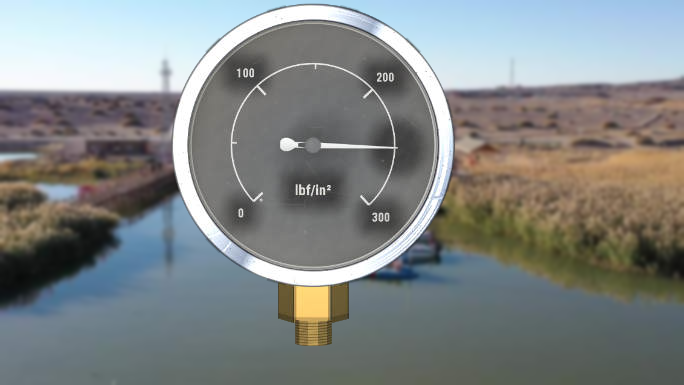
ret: {"value": 250, "unit": "psi"}
